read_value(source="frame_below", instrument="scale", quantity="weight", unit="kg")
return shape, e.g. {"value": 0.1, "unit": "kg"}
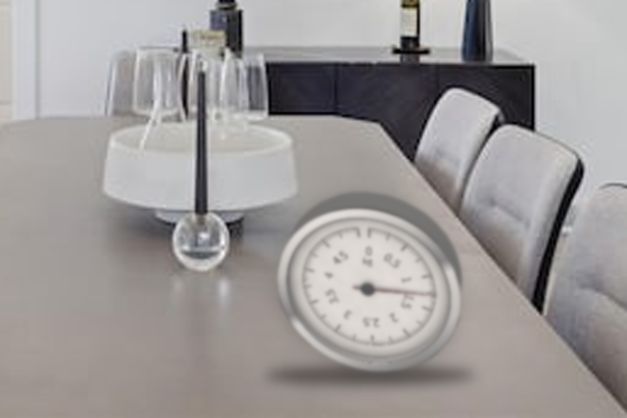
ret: {"value": 1.25, "unit": "kg"}
